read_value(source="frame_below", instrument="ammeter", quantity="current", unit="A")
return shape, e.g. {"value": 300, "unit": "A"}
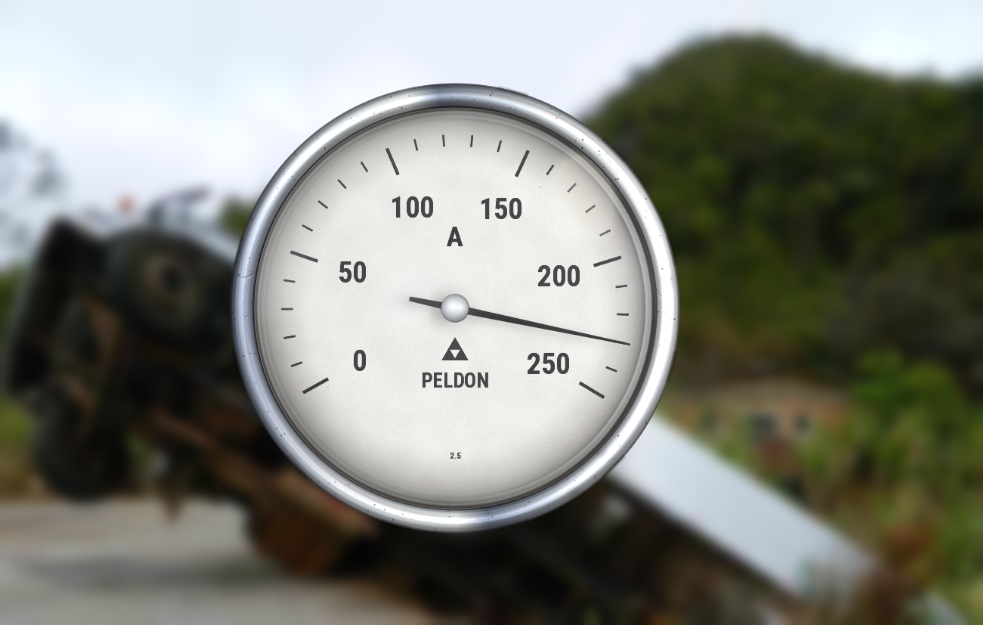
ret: {"value": 230, "unit": "A"}
